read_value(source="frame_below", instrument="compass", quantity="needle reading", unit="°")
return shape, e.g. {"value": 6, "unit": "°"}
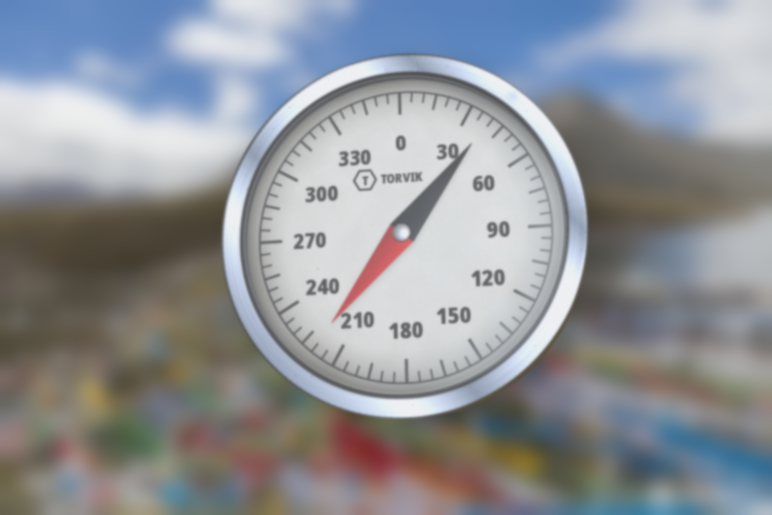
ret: {"value": 220, "unit": "°"}
